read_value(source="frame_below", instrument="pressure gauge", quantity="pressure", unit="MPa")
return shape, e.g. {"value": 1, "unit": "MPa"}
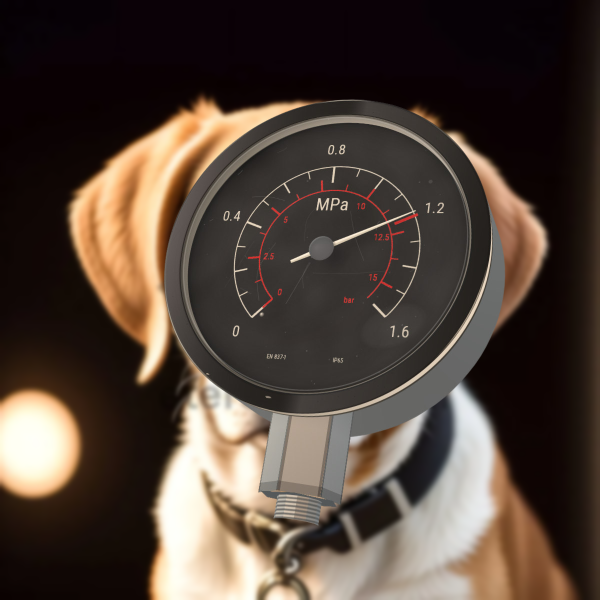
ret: {"value": 1.2, "unit": "MPa"}
